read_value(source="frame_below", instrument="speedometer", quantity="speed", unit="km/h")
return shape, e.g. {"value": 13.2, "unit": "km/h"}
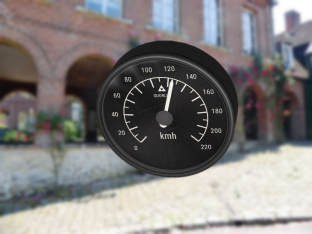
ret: {"value": 125, "unit": "km/h"}
